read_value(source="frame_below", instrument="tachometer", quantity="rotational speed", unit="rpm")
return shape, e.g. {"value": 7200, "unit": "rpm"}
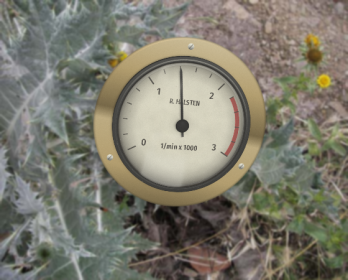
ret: {"value": 1400, "unit": "rpm"}
